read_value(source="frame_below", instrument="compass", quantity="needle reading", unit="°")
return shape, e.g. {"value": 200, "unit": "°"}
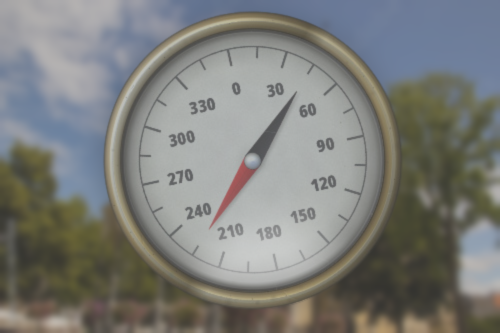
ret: {"value": 225, "unit": "°"}
